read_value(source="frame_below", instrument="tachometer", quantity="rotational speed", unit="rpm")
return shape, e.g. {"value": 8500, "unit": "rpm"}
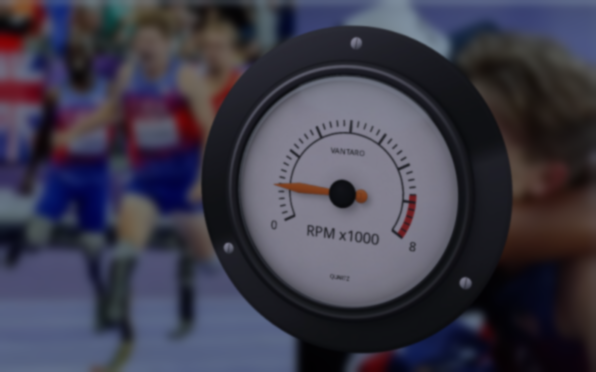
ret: {"value": 1000, "unit": "rpm"}
